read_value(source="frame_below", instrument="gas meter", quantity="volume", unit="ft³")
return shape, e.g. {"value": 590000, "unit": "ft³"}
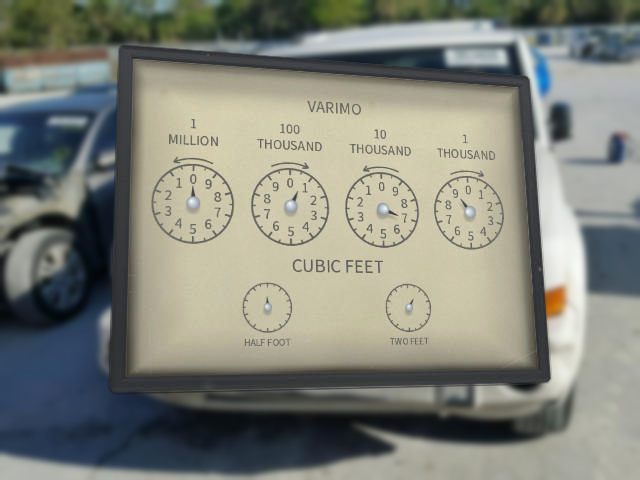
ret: {"value": 6900, "unit": "ft³"}
